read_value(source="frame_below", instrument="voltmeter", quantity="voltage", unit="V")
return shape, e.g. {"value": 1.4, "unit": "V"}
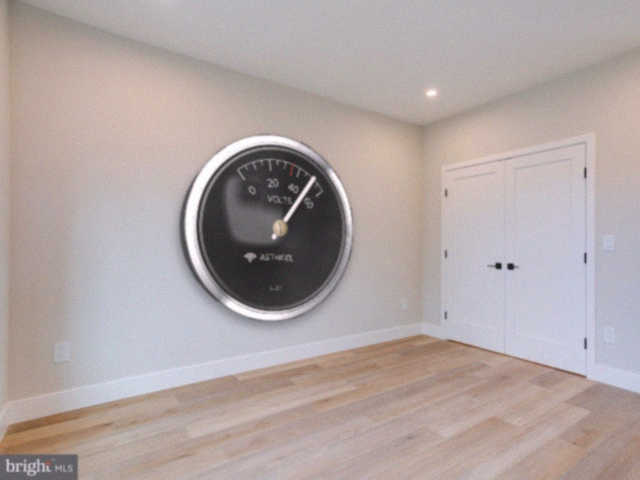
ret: {"value": 50, "unit": "V"}
